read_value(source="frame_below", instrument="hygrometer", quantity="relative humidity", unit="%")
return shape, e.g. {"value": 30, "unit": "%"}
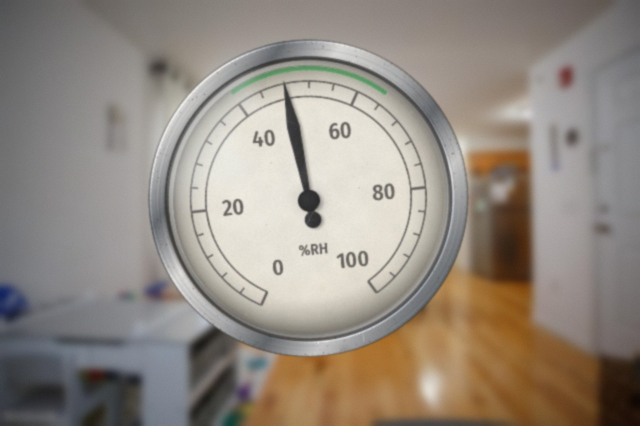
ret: {"value": 48, "unit": "%"}
